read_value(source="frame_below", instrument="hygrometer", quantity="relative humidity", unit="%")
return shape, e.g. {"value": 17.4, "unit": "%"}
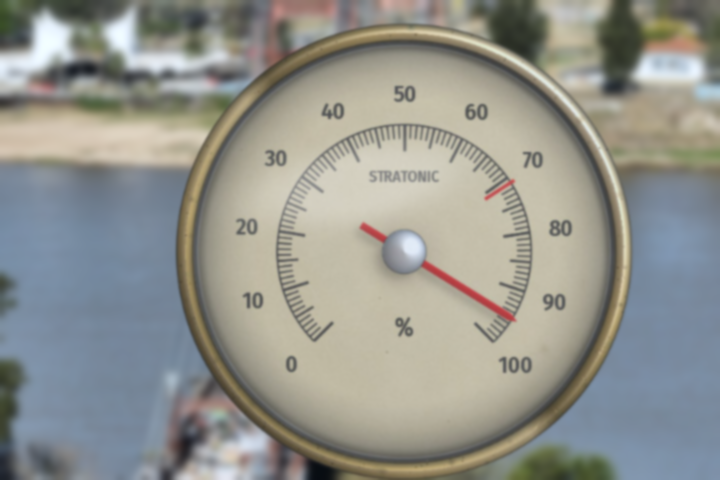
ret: {"value": 95, "unit": "%"}
